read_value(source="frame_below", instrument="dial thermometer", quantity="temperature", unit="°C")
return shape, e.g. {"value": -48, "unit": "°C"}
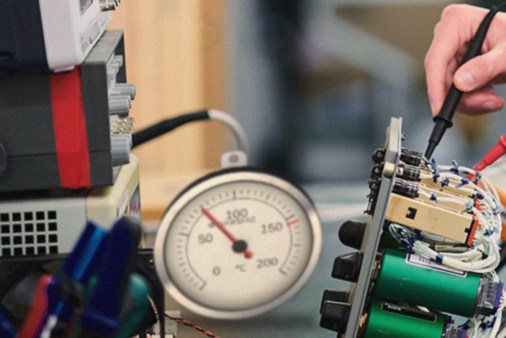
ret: {"value": 75, "unit": "°C"}
